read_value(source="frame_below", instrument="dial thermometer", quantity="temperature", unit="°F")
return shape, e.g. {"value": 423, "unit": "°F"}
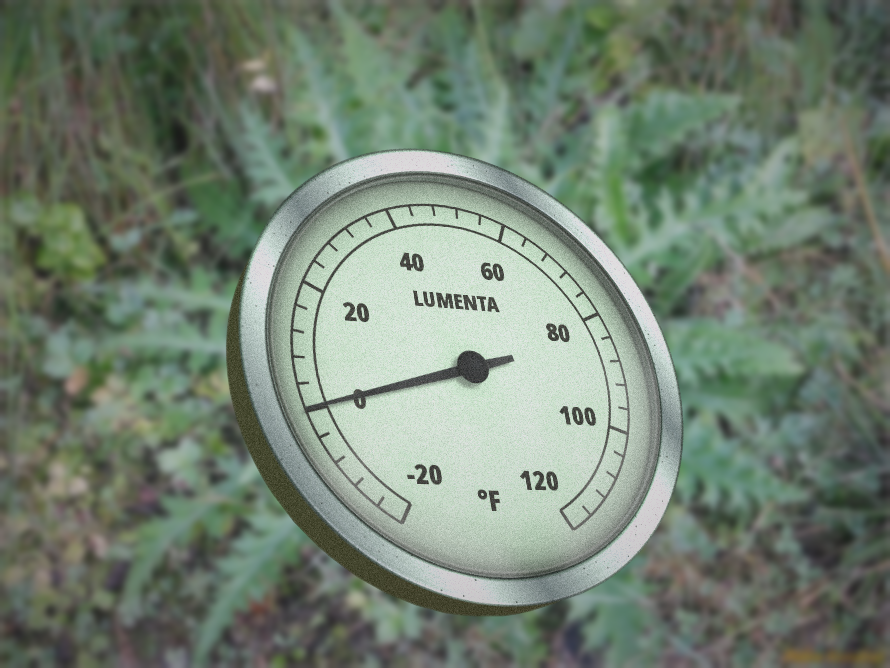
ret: {"value": 0, "unit": "°F"}
